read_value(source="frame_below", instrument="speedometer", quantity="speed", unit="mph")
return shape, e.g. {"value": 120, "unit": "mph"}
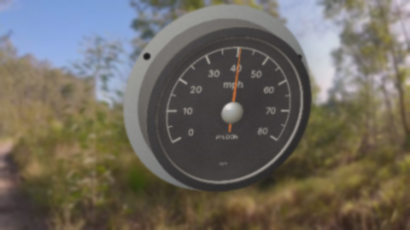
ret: {"value": 40, "unit": "mph"}
